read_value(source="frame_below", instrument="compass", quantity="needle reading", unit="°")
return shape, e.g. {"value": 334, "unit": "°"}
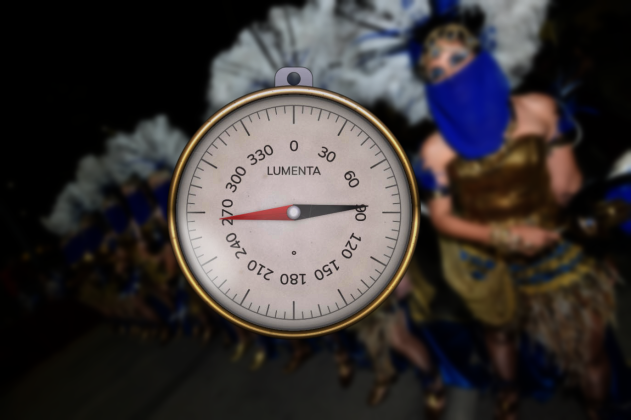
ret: {"value": 265, "unit": "°"}
